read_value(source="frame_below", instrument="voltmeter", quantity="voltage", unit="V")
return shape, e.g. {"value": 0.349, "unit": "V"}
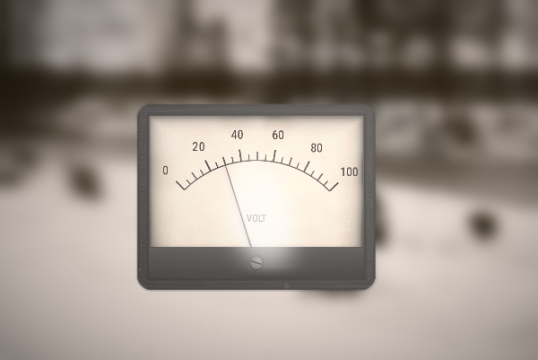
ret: {"value": 30, "unit": "V"}
